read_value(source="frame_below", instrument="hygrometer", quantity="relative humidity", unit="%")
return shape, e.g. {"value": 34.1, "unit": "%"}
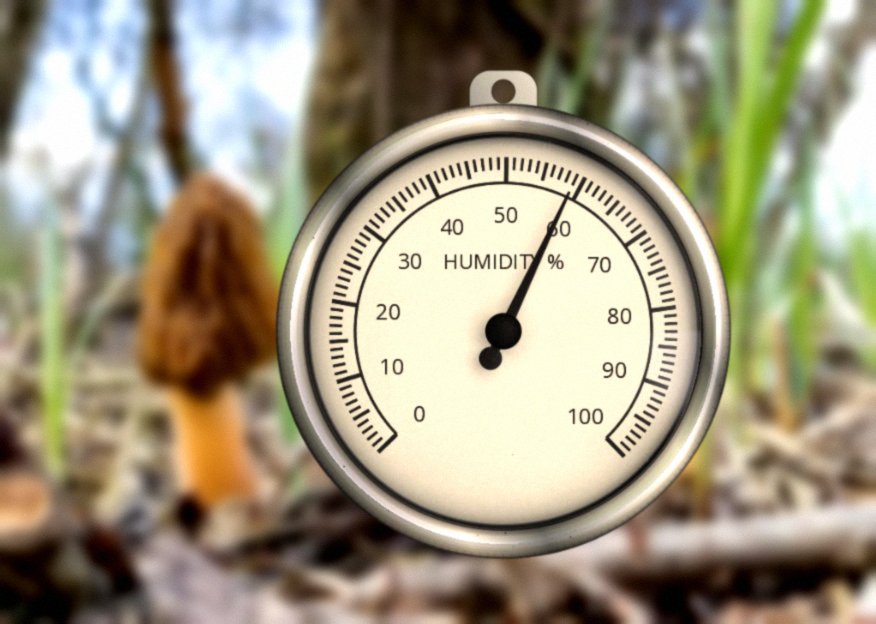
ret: {"value": 59, "unit": "%"}
